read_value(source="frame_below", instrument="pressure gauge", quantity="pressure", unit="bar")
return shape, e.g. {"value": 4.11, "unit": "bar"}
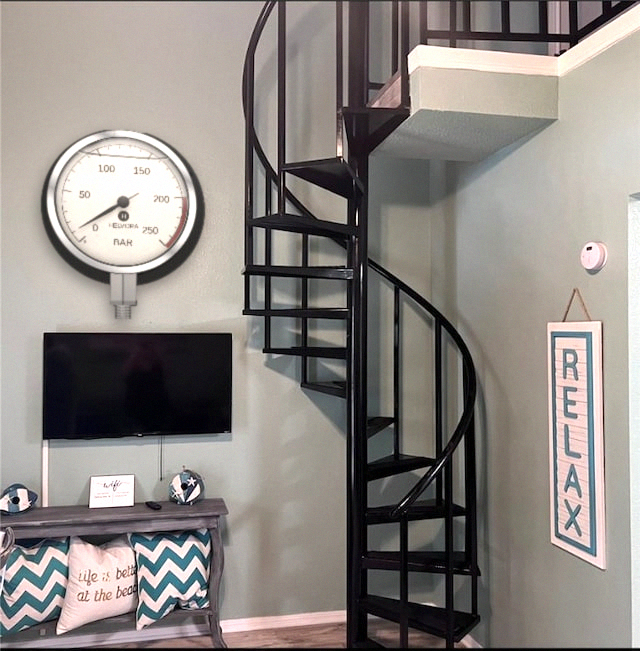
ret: {"value": 10, "unit": "bar"}
